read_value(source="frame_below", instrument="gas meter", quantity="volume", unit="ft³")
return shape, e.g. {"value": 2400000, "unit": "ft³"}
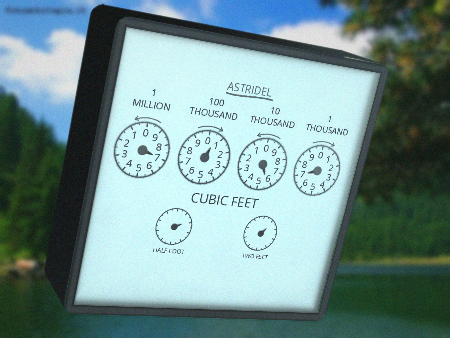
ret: {"value": 705700, "unit": "ft³"}
